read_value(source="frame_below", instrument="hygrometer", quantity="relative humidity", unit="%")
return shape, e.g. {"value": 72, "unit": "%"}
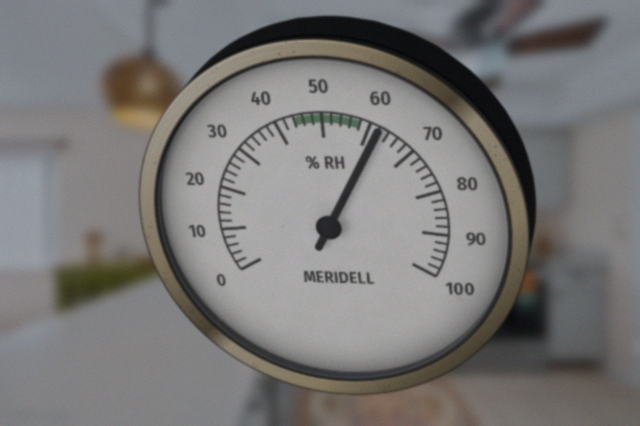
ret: {"value": 62, "unit": "%"}
